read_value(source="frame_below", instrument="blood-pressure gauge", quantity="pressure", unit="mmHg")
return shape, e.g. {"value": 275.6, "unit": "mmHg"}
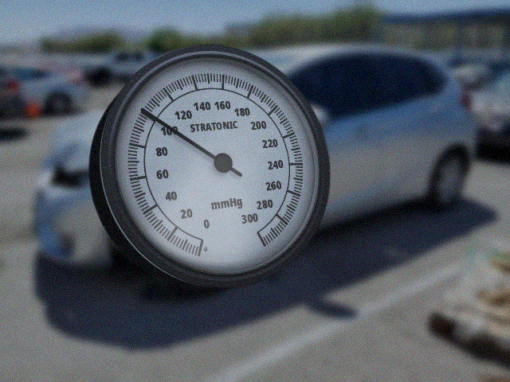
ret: {"value": 100, "unit": "mmHg"}
